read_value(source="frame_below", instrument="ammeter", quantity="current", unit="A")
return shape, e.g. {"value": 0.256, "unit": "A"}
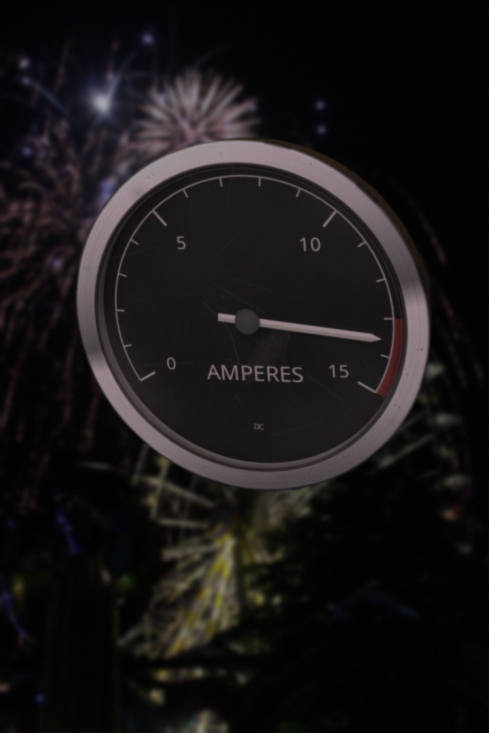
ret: {"value": 13.5, "unit": "A"}
